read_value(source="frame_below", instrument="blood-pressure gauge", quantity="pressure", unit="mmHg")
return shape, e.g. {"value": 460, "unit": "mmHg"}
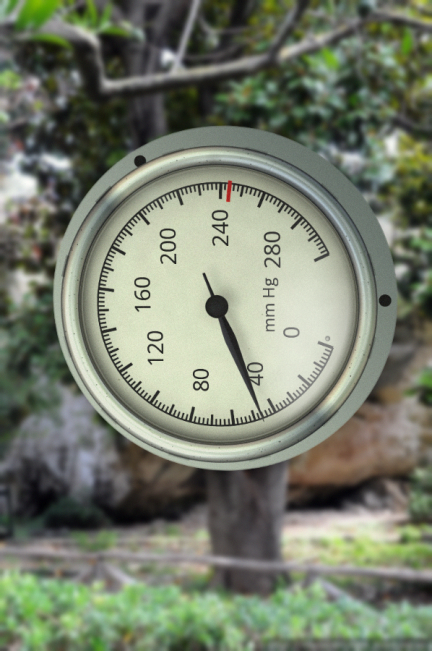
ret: {"value": 46, "unit": "mmHg"}
